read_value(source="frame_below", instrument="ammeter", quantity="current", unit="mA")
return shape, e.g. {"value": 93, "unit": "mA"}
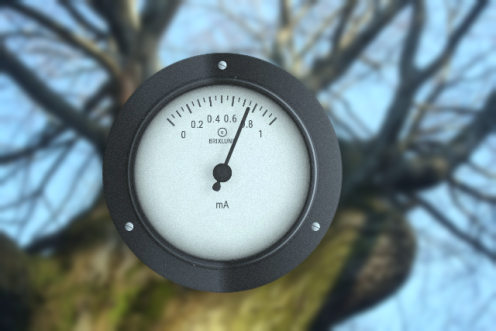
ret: {"value": 0.75, "unit": "mA"}
